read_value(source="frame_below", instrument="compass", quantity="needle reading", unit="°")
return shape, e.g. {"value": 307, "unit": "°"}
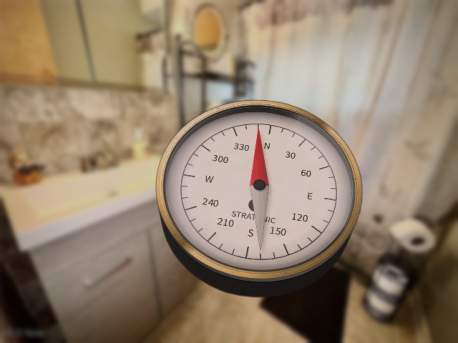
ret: {"value": 350, "unit": "°"}
